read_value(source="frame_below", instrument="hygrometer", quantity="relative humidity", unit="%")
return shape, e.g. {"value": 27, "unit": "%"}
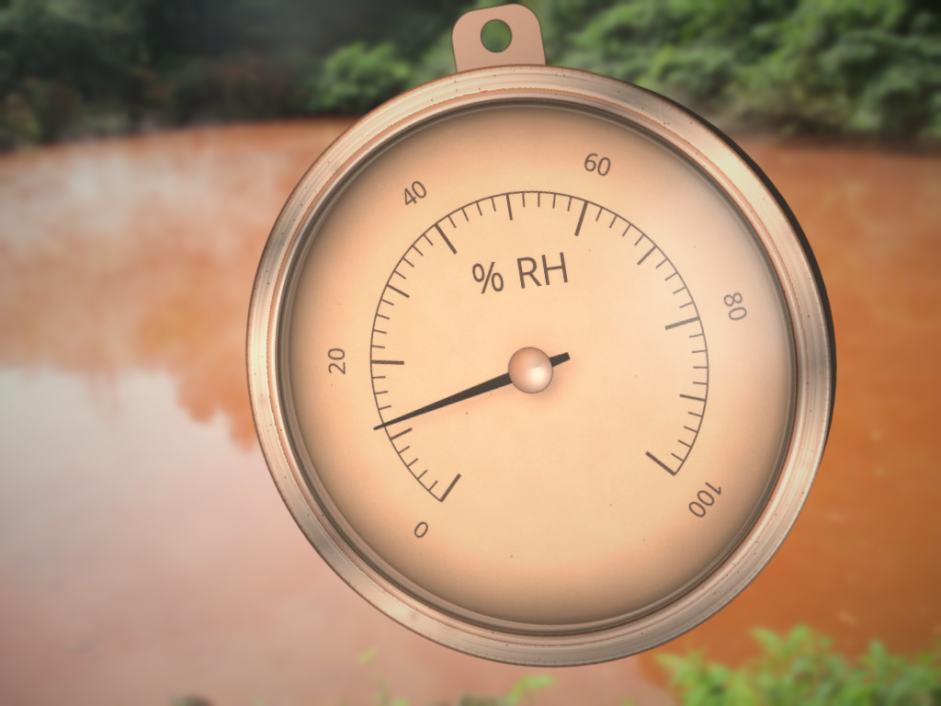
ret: {"value": 12, "unit": "%"}
